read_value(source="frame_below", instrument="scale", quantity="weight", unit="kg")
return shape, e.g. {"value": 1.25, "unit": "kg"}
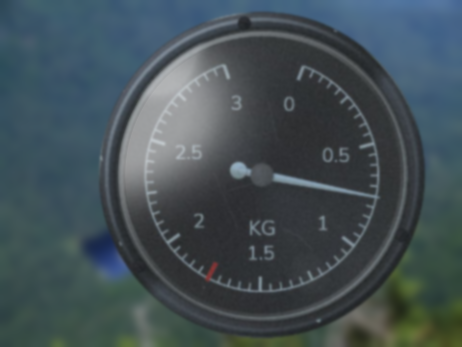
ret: {"value": 0.75, "unit": "kg"}
